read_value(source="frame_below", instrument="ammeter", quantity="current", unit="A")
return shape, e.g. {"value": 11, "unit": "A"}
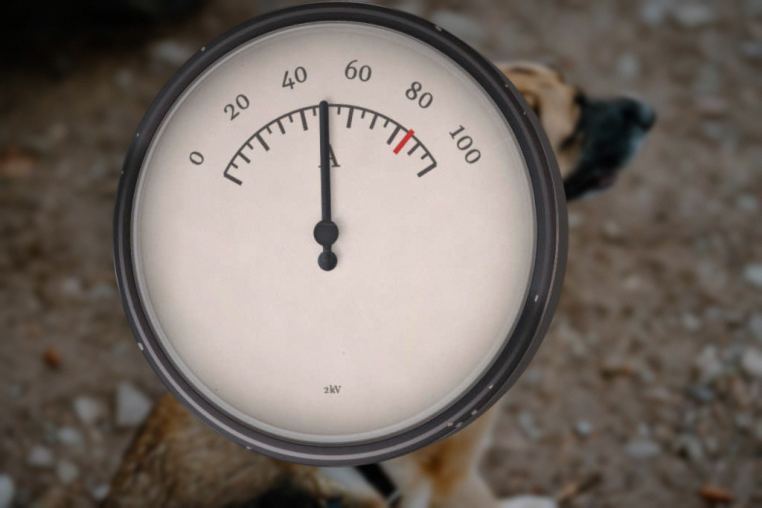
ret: {"value": 50, "unit": "A"}
